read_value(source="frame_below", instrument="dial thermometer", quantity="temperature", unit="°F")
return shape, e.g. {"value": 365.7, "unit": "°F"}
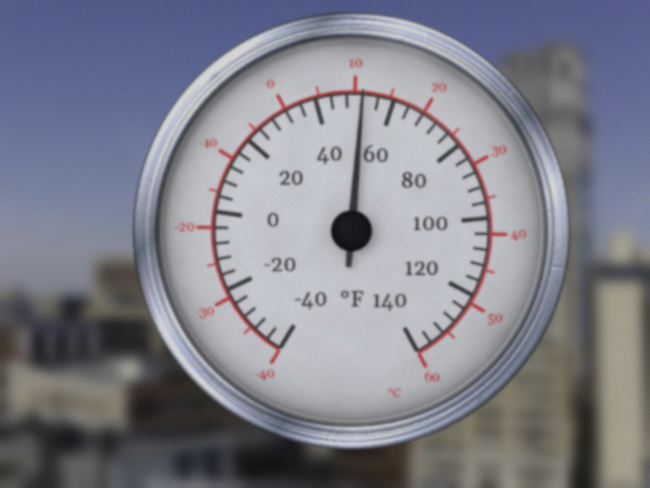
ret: {"value": 52, "unit": "°F"}
